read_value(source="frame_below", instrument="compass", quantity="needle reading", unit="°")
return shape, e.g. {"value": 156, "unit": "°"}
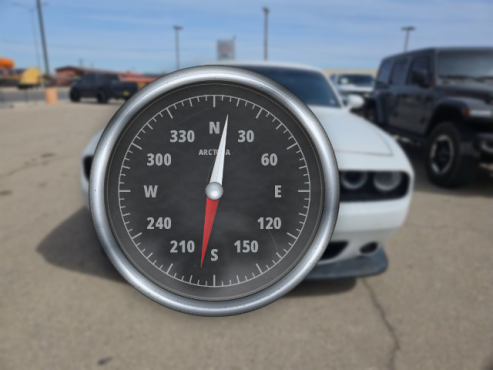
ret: {"value": 190, "unit": "°"}
